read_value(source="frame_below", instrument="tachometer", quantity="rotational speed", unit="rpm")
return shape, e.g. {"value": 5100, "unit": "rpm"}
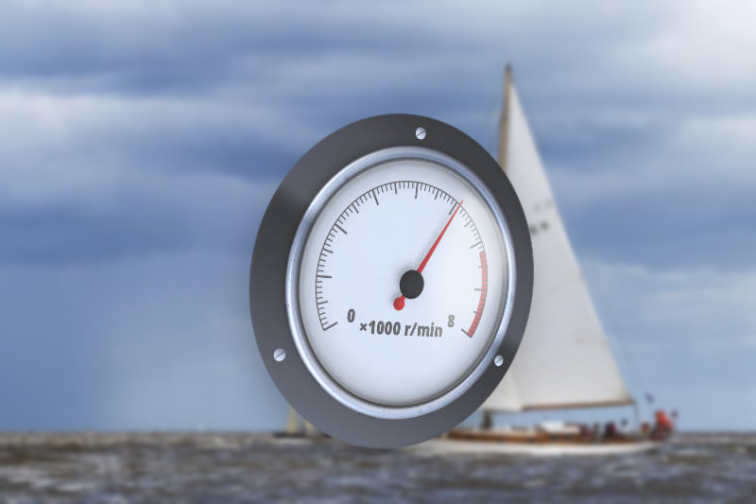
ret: {"value": 5000, "unit": "rpm"}
